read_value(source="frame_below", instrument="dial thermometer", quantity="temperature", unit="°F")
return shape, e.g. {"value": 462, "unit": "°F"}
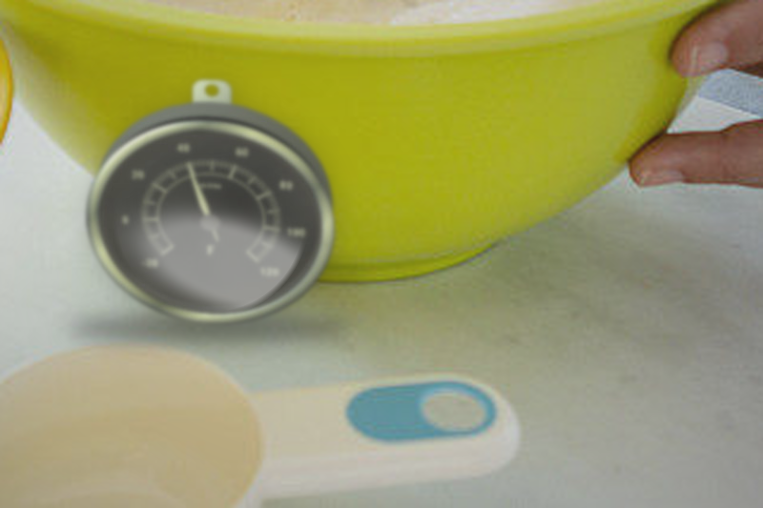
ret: {"value": 40, "unit": "°F"}
